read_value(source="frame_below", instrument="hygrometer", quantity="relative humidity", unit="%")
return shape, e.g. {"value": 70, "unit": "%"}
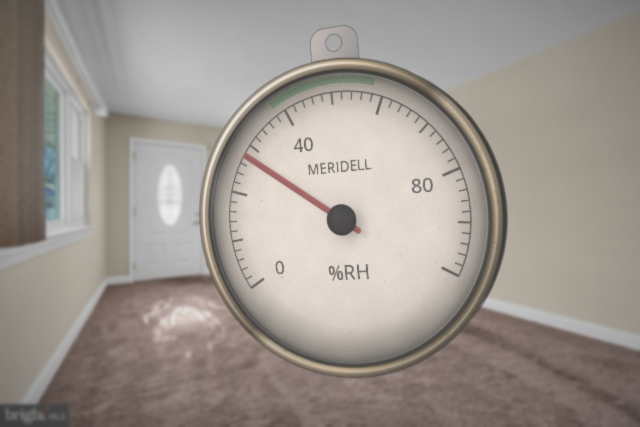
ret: {"value": 28, "unit": "%"}
